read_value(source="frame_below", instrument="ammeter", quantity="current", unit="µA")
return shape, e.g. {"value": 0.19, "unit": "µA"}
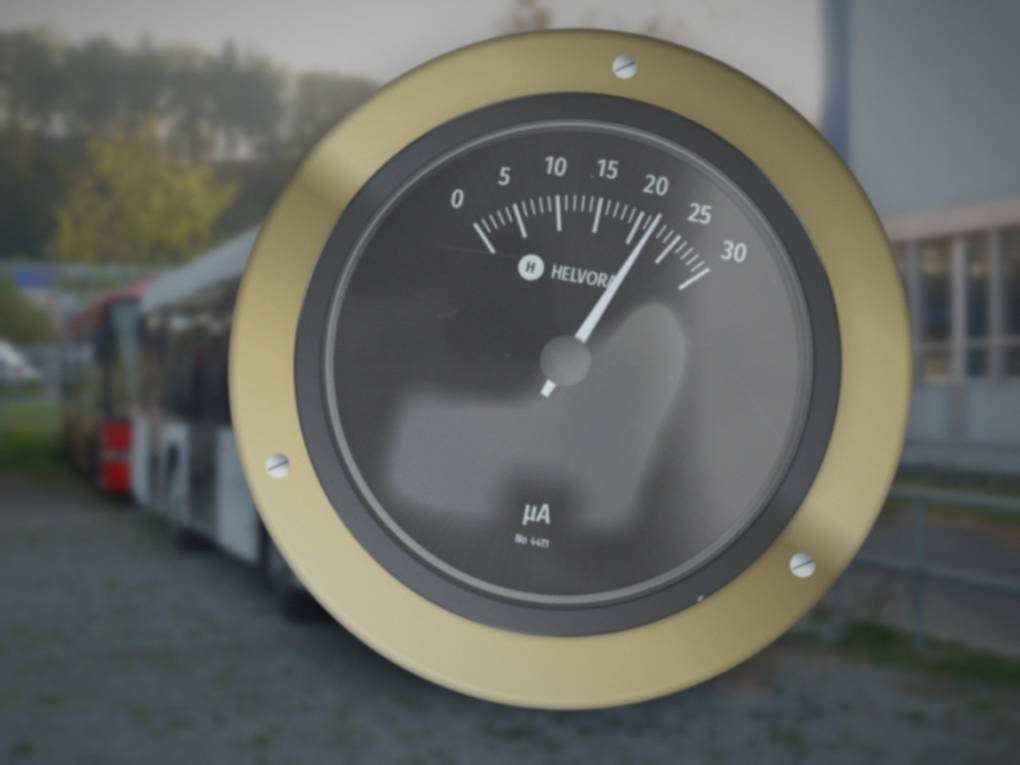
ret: {"value": 22, "unit": "µA"}
